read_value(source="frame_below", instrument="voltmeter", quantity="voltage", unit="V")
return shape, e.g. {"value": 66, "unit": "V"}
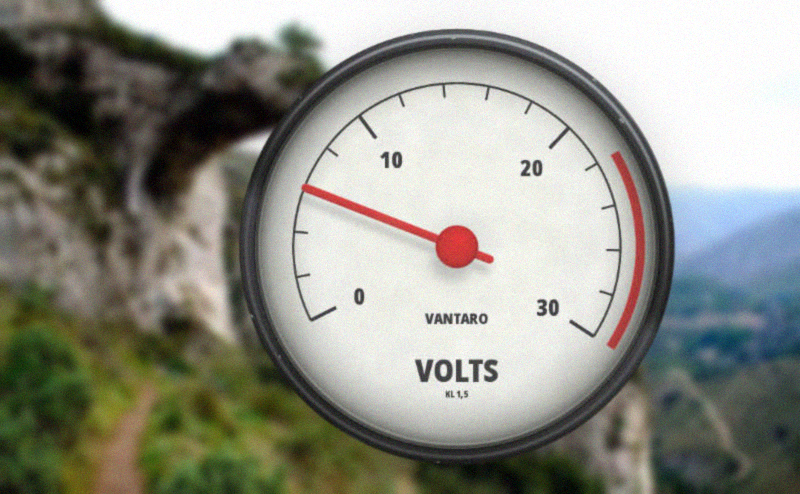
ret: {"value": 6, "unit": "V"}
